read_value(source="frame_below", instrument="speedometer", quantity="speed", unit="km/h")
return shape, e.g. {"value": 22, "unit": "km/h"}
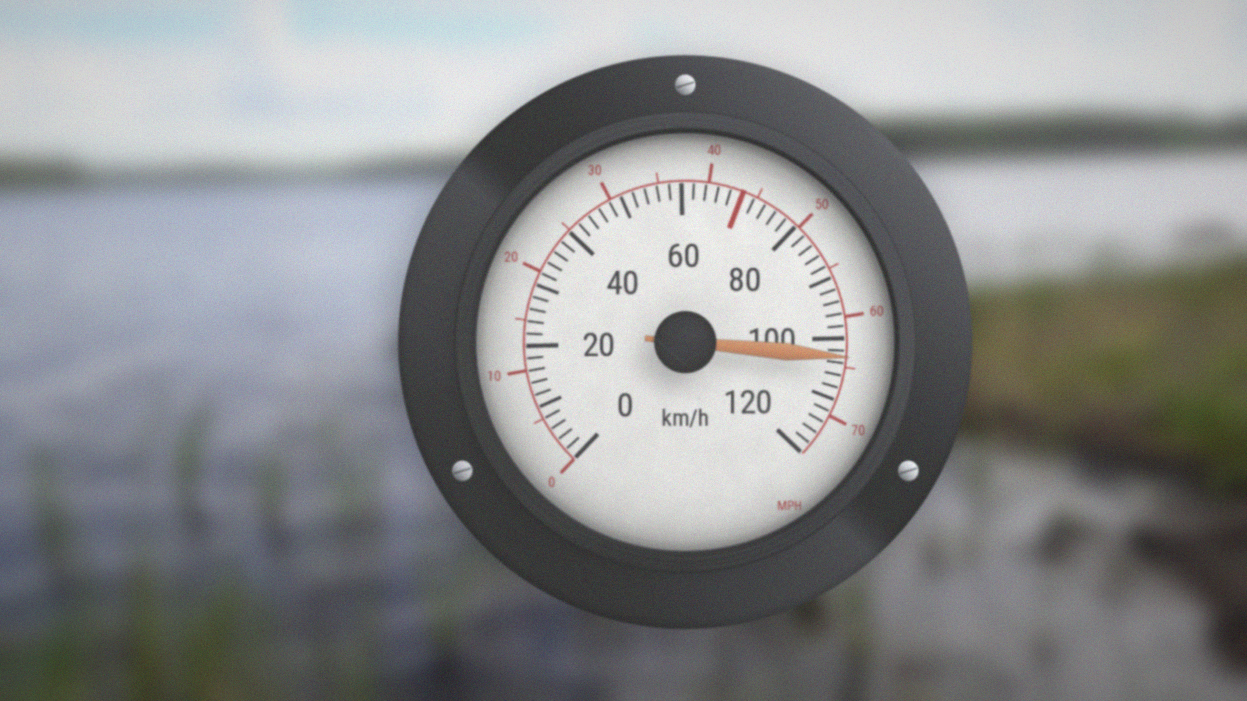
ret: {"value": 103, "unit": "km/h"}
